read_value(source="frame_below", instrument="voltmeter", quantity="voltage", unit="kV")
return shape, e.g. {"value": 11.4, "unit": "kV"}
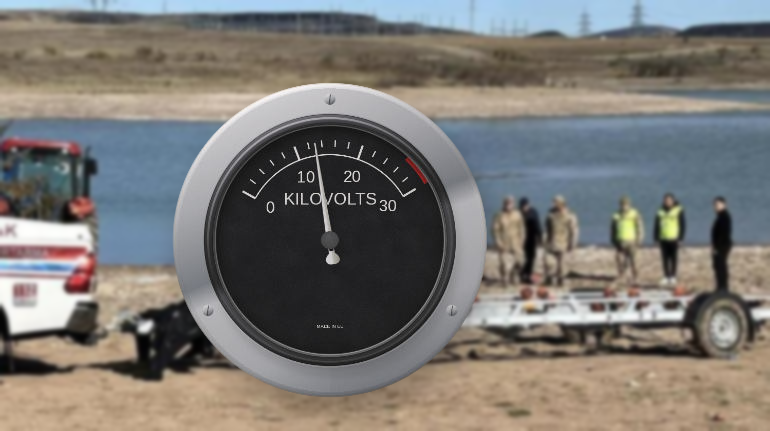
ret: {"value": 13, "unit": "kV"}
